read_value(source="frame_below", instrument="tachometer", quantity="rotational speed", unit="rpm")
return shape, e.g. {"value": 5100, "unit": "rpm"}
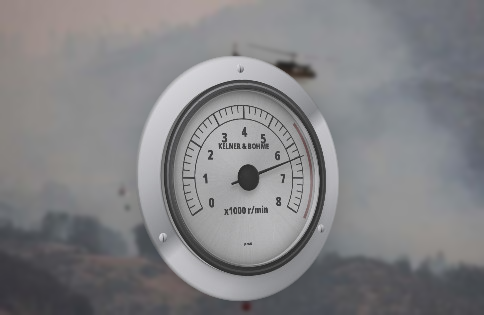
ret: {"value": 6400, "unit": "rpm"}
